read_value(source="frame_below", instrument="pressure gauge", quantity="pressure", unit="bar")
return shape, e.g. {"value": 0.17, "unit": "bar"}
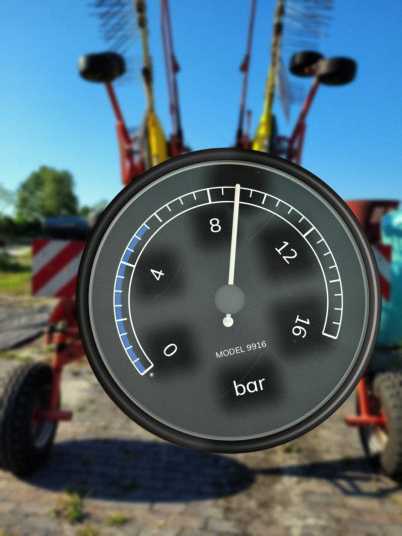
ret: {"value": 9, "unit": "bar"}
